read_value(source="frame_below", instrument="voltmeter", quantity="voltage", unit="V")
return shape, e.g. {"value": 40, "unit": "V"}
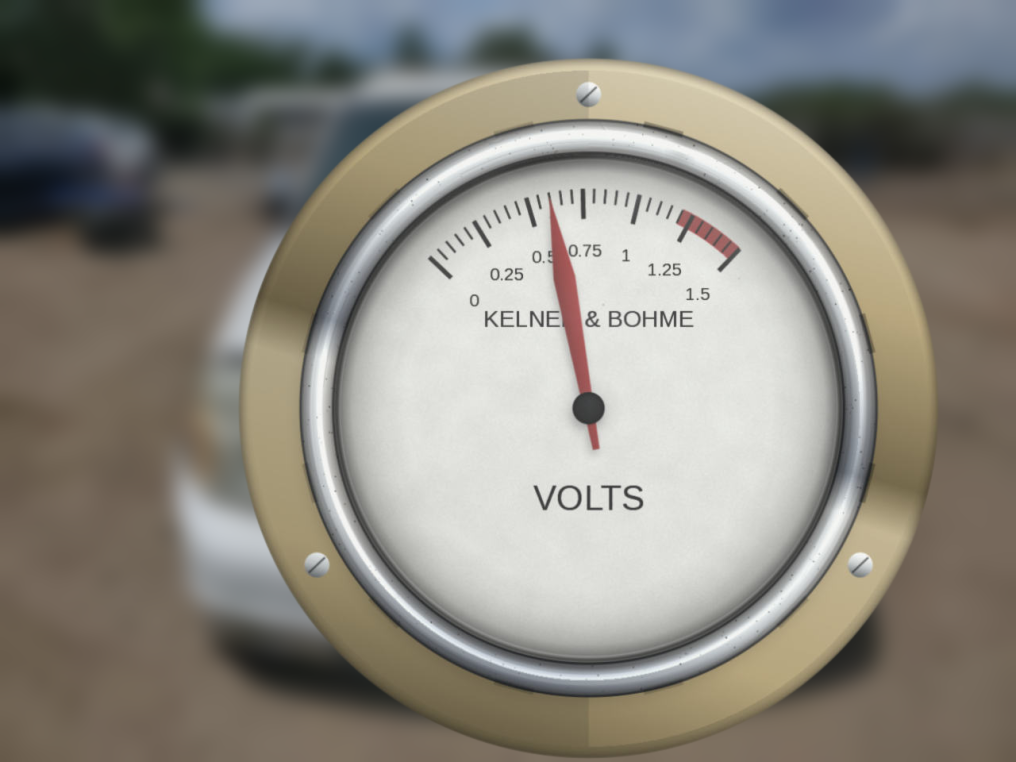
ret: {"value": 0.6, "unit": "V"}
